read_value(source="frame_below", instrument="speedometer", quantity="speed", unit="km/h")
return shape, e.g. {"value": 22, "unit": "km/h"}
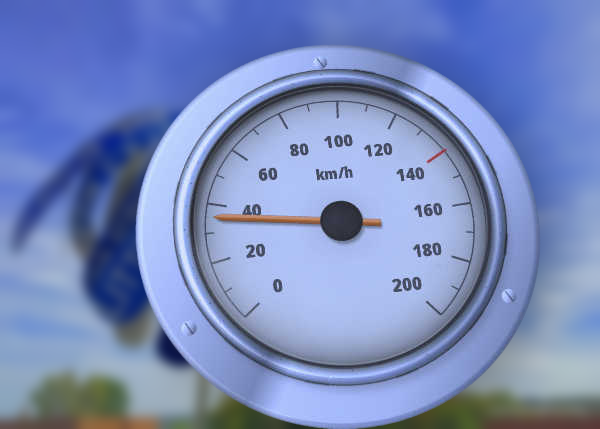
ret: {"value": 35, "unit": "km/h"}
